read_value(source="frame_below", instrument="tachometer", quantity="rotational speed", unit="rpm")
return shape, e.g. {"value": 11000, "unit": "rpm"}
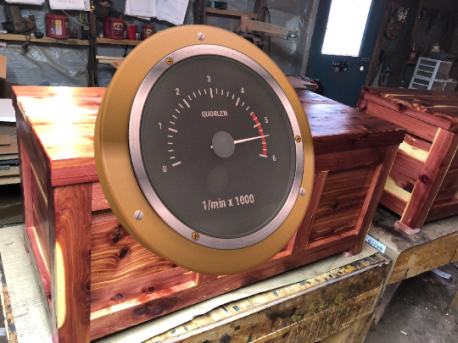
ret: {"value": 5400, "unit": "rpm"}
